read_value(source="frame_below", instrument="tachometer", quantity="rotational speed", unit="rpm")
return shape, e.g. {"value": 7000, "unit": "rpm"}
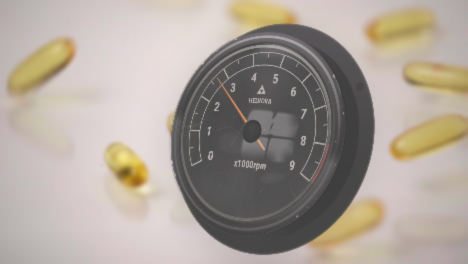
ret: {"value": 2750, "unit": "rpm"}
